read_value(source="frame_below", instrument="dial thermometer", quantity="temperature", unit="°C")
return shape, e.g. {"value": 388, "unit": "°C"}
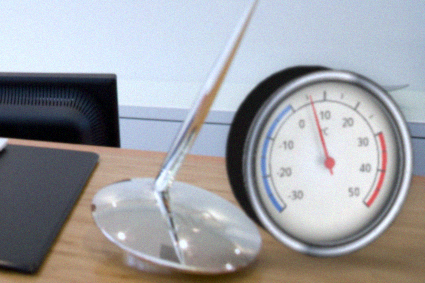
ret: {"value": 5, "unit": "°C"}
